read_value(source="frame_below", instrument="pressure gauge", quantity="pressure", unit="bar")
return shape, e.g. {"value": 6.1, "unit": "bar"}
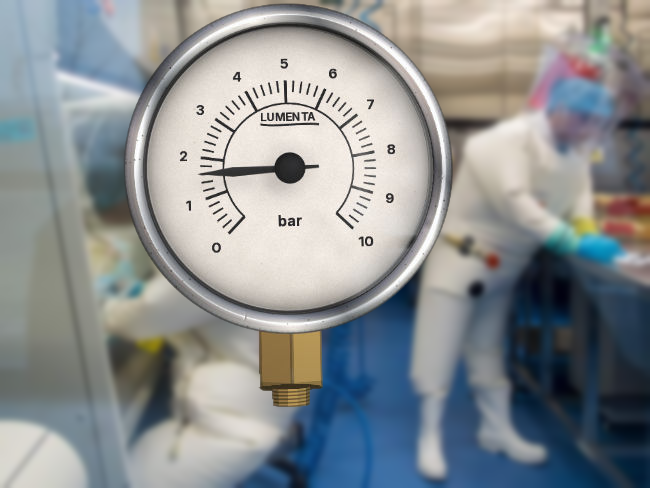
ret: {"value": 1.6, "unit": "bar"}
